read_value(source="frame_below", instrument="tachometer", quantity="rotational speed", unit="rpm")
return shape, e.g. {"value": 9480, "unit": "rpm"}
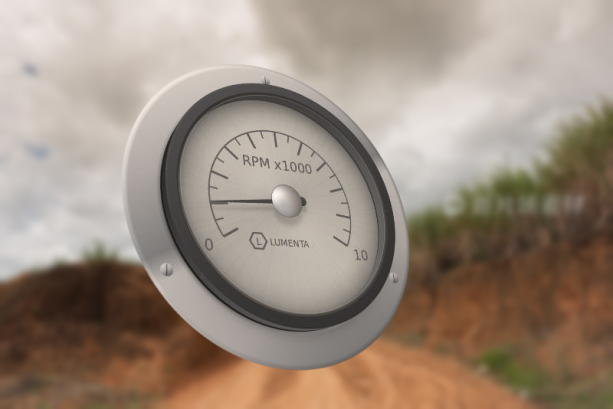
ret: {"value": 1000, "unit": "rpm"}
